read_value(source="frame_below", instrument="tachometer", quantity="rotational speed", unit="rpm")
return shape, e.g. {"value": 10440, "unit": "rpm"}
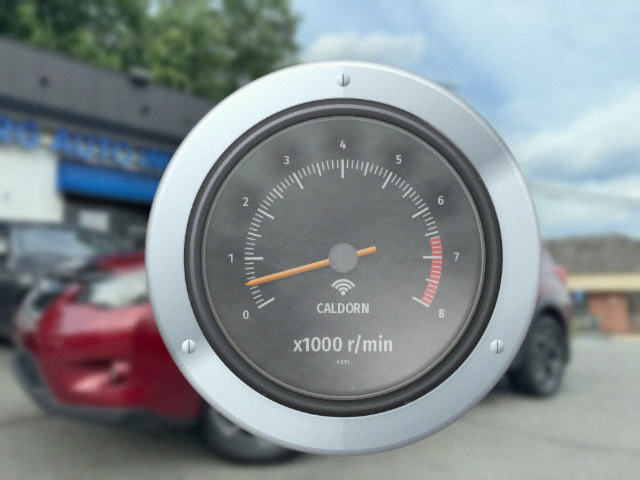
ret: {"value": 500, "unit": "rpm"}
